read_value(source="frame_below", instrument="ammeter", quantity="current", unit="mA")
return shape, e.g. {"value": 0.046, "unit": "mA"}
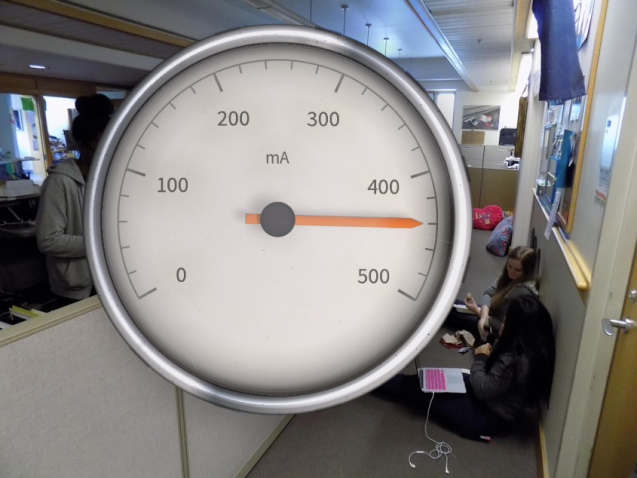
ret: {"value": 440, "unit": "mA"}
